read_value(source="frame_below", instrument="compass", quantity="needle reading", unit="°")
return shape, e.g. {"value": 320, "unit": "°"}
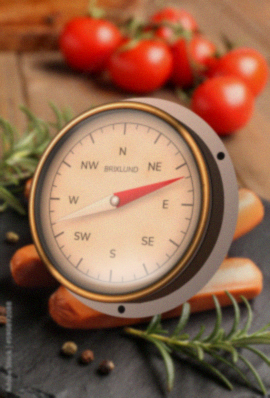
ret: {"value": 70, "unit": "°"}
